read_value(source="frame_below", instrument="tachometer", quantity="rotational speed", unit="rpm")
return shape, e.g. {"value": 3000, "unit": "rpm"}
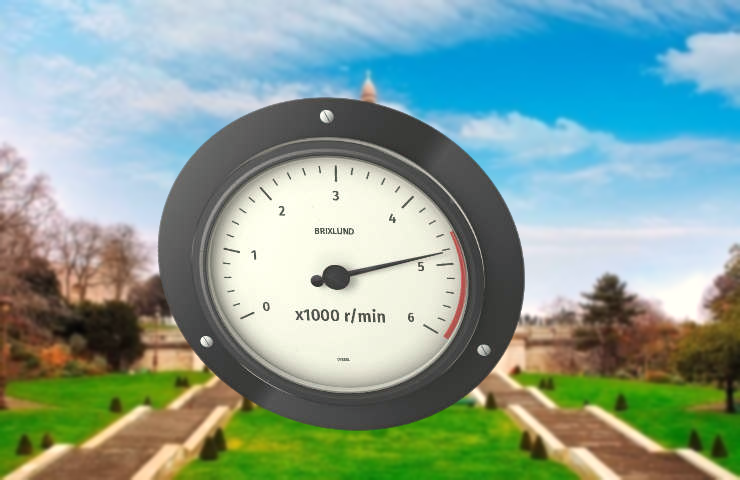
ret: {"value": 4800, "unit": "rpm"}
